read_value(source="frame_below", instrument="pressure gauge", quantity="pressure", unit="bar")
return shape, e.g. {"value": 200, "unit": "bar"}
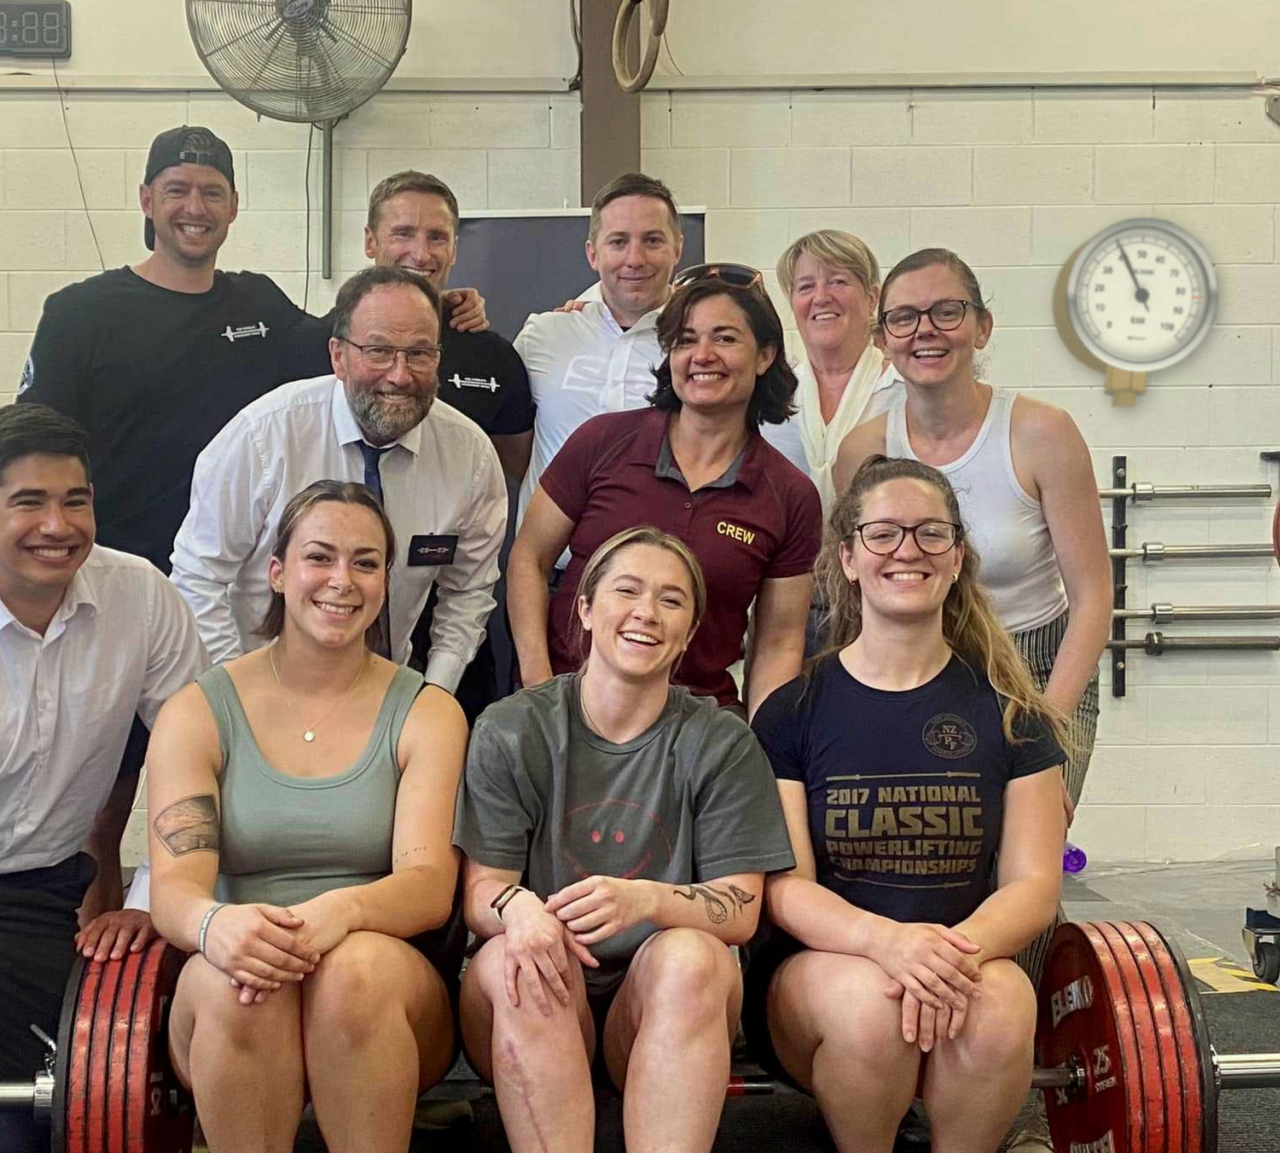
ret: {"value": 40, "unit": "bar"}
